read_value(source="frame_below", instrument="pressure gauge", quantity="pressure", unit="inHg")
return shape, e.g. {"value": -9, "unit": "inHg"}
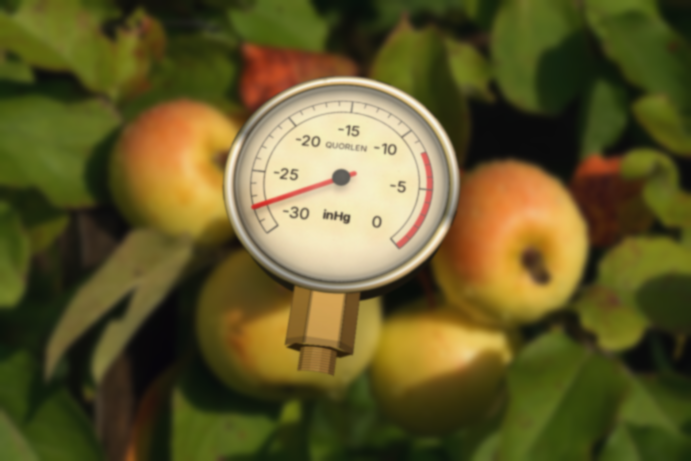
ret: {"value": -28, "unit": "inHg"}
